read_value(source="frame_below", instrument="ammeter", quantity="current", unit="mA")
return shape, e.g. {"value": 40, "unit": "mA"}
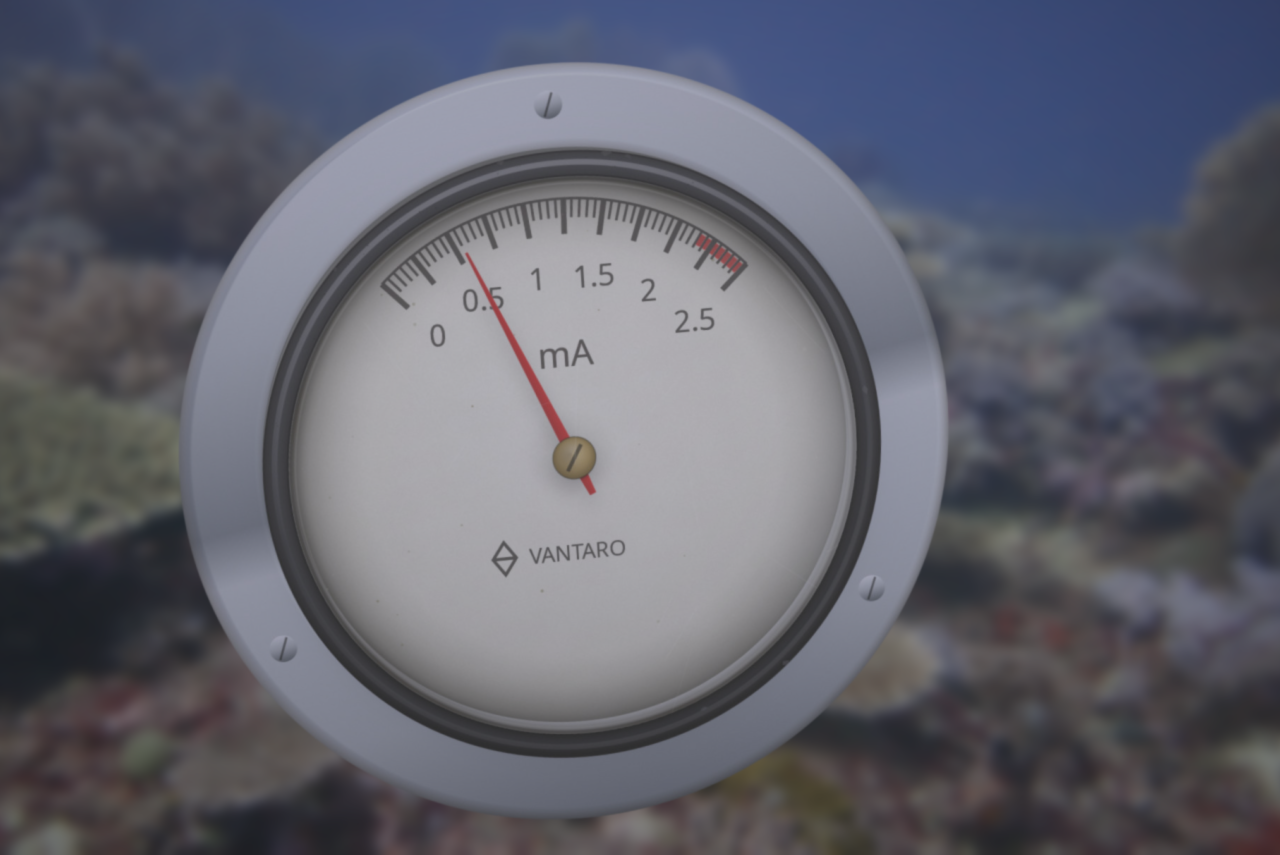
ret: {"value": 0.55, "unit": "mA"}
